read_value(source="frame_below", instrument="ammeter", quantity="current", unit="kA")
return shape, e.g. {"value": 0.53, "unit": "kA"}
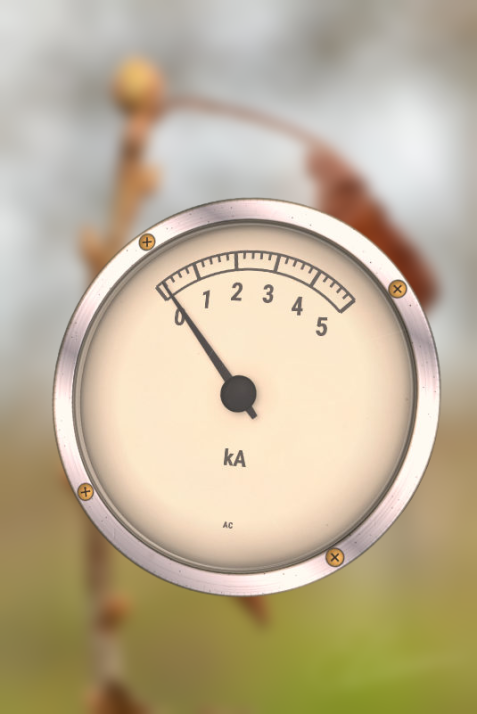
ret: {"value": 0.2, "unit": "kA"}
